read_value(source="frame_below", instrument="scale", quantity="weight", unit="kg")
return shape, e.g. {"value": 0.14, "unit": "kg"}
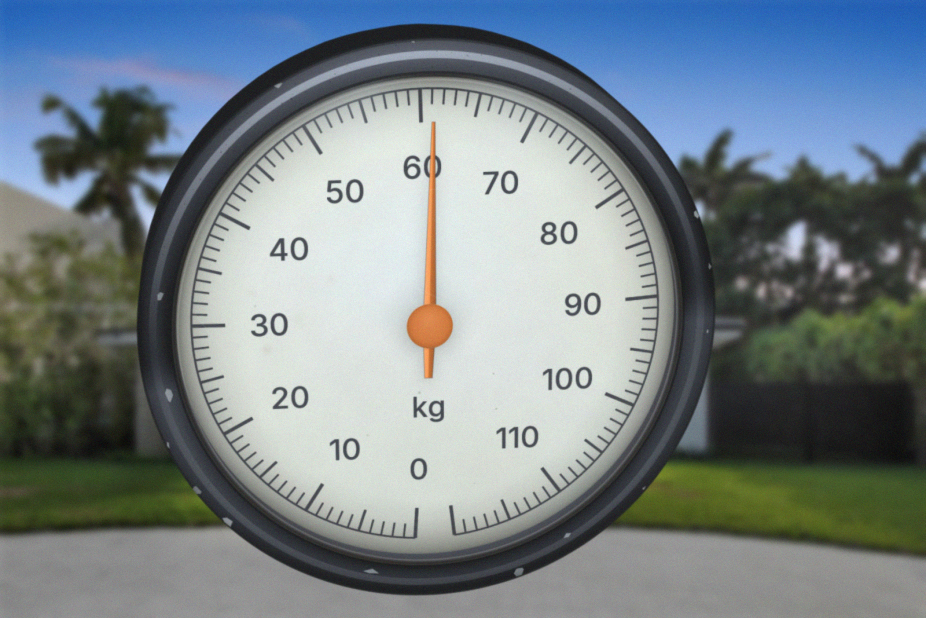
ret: {"value": 61, "unit": "kg"}
